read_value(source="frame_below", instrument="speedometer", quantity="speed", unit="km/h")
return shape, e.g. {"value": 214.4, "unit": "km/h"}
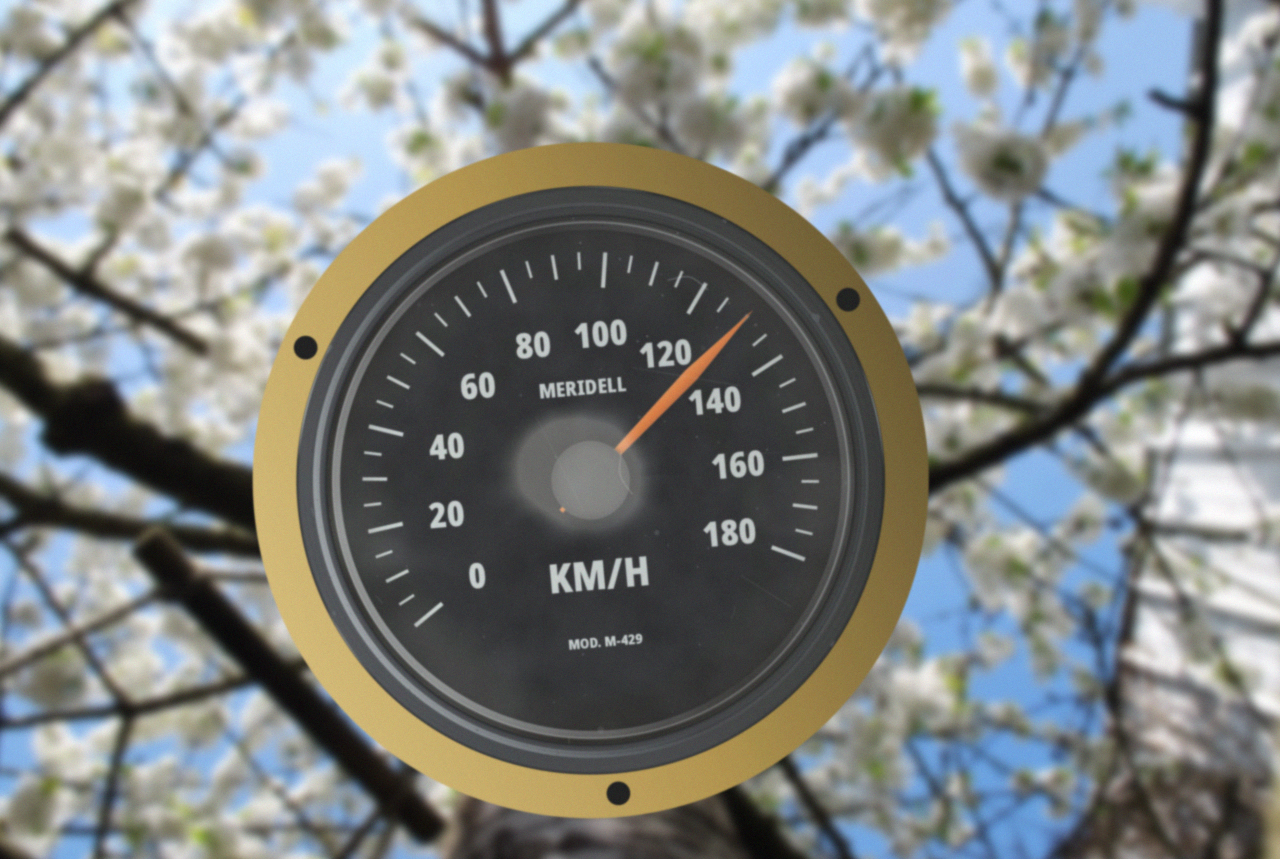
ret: {"value": 130, "unit": "km/h"}
